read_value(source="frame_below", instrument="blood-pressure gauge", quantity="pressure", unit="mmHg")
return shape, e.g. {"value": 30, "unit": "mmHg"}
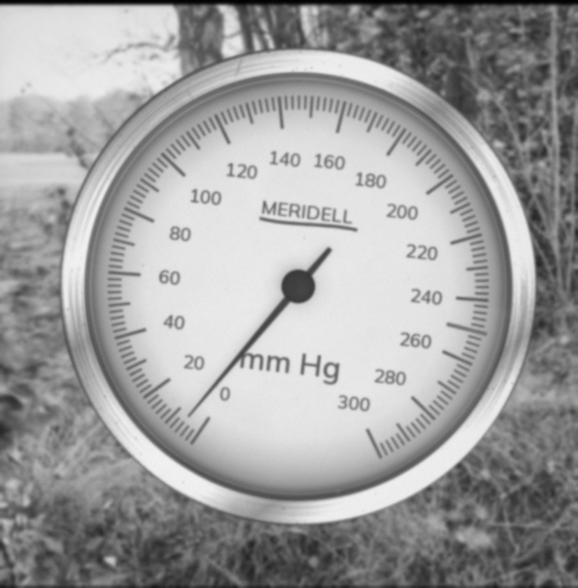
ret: {"value": 6, "unit": "mmHg"}
